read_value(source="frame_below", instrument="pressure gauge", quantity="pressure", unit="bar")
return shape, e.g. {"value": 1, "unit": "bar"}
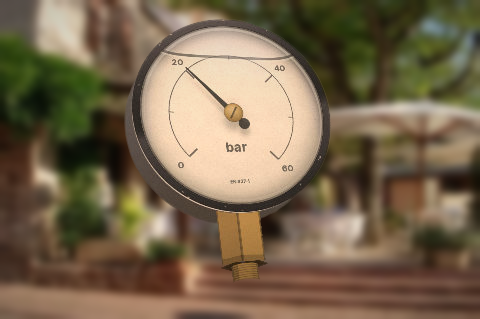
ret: {"value": 20, "unit": "bar"}
